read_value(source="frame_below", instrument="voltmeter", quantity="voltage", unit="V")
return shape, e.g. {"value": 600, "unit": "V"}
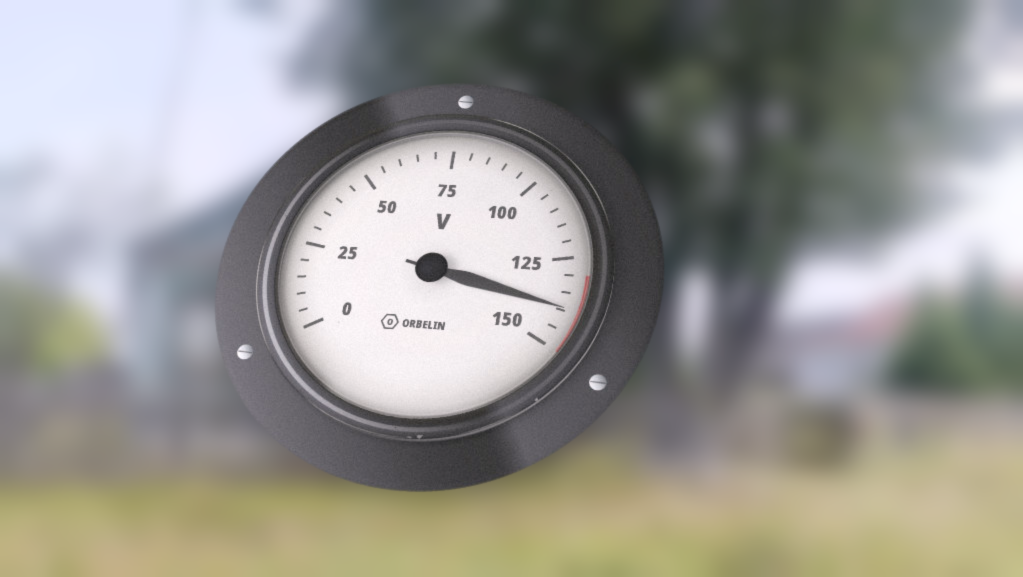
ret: {"value": 140, "unit": "V"}
